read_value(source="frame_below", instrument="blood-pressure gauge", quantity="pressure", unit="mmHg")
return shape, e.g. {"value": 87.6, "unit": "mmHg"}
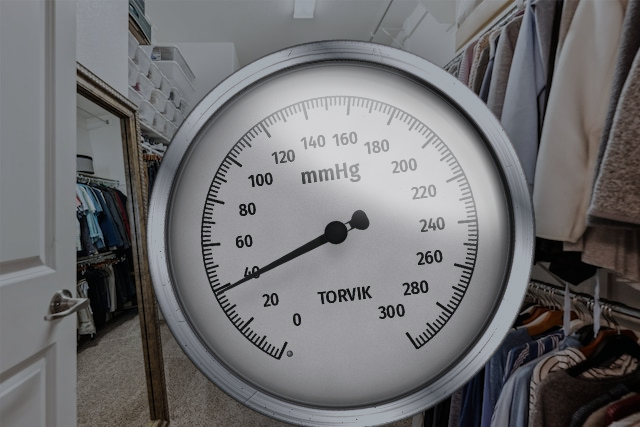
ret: {"value": 38, "unit": "mmHg"}
